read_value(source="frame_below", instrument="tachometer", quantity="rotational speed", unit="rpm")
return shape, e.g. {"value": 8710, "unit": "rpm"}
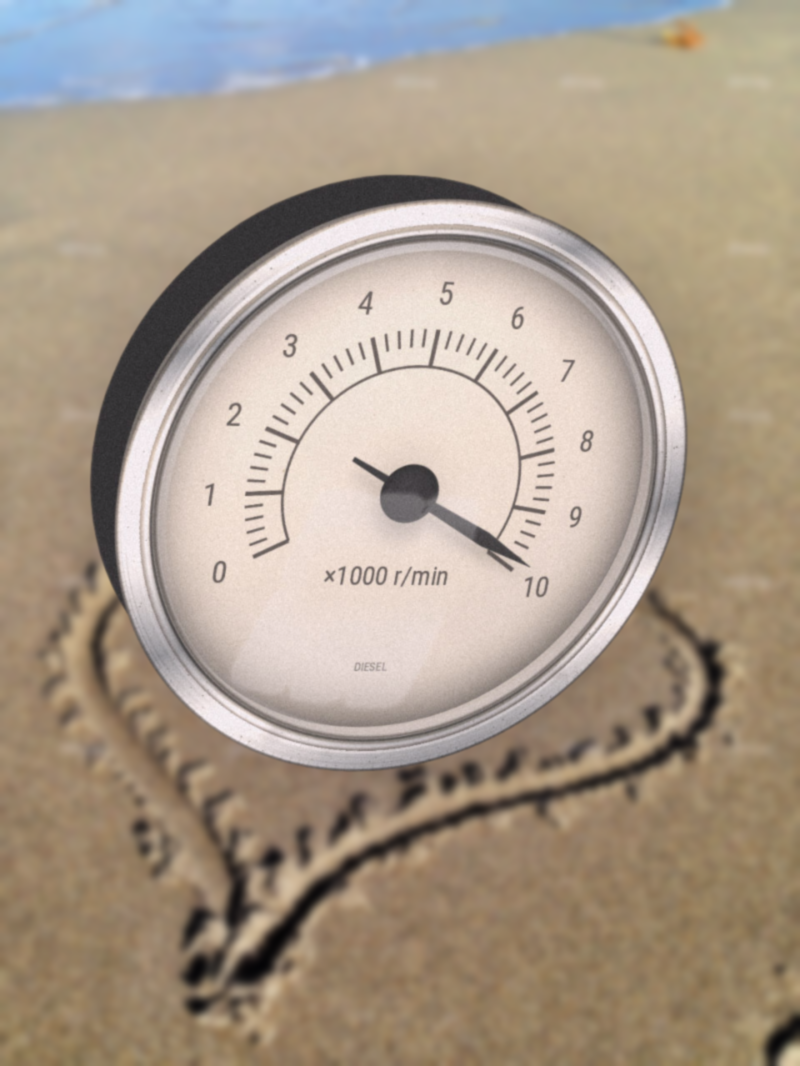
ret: {"value": 9800, "unit": "rpm"}
